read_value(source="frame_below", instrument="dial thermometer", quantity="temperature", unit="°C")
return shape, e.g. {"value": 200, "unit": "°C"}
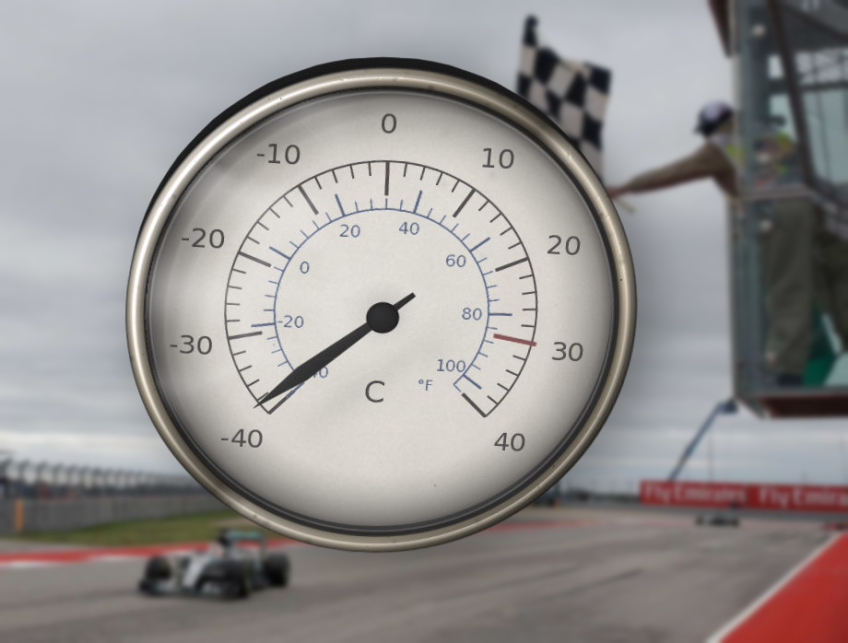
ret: {"value": -38, "unit": "°C"}
